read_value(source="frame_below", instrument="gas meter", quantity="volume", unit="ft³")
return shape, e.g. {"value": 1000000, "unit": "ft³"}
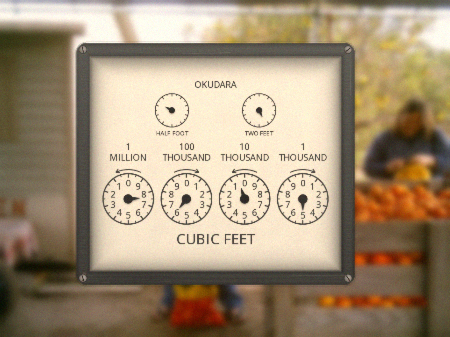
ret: {"value": 760500, "unit": "ft³"}
